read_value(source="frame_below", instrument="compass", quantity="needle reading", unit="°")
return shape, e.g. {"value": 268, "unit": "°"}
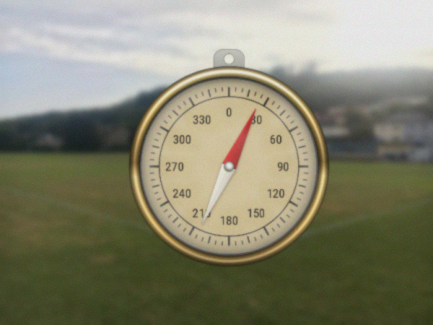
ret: {"value": 25, "unit": "°"}
